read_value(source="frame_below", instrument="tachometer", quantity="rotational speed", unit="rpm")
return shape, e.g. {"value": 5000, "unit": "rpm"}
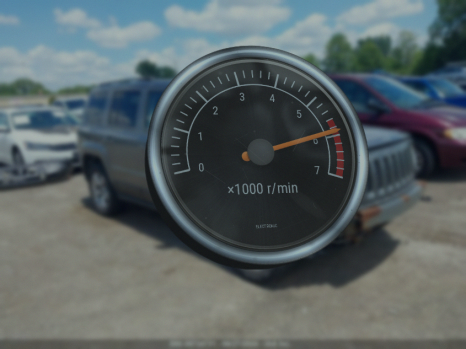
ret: {"value": 5900, "unit": "rpm"}
